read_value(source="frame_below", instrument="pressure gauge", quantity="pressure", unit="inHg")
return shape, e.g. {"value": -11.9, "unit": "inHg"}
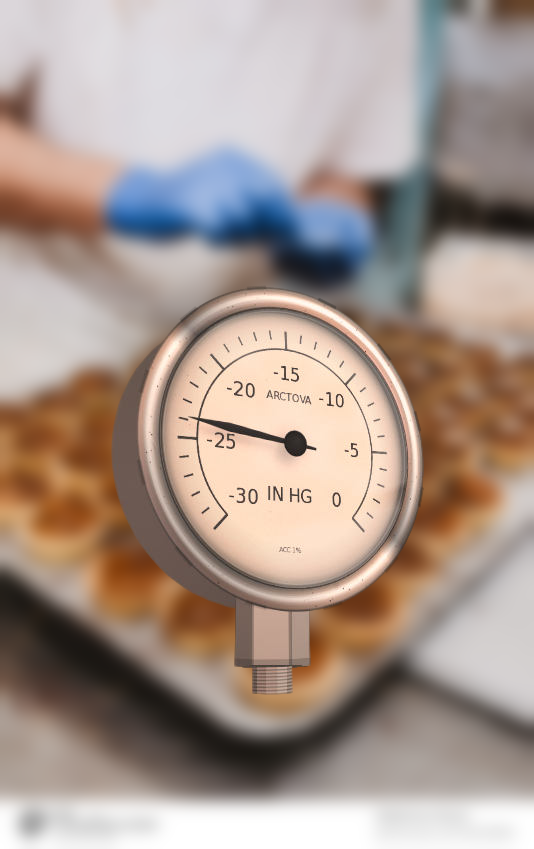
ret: {"value": -24, "unit": "inHg"}
